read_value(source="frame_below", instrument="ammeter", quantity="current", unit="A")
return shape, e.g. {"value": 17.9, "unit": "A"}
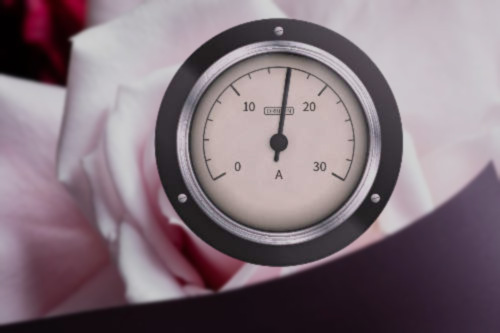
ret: {"value": 16, "unit": "A"}
